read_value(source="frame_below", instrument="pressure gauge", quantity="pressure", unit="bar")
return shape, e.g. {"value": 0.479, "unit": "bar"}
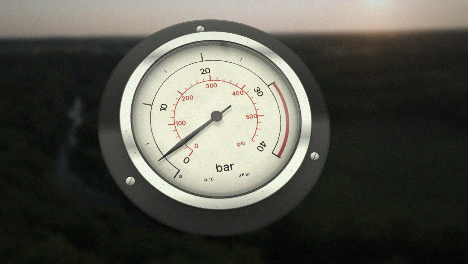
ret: {"value": 2.5, "unit": "bar"}
